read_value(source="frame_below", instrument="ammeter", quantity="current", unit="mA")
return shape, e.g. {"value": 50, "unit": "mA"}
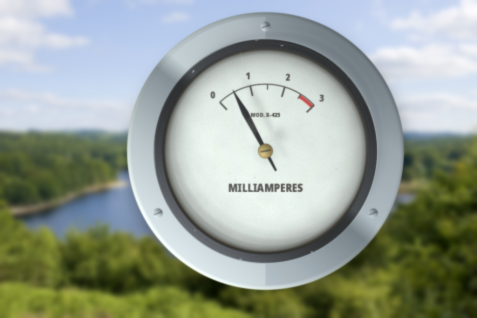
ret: {"value": 0.5, "unit": "mA"}
